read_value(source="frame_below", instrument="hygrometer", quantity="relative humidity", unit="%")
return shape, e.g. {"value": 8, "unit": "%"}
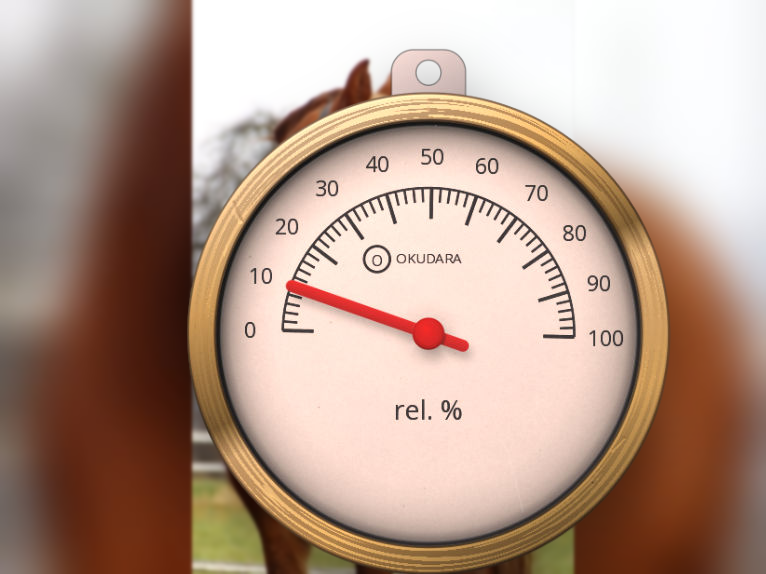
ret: {"value": 10, "unit": "%"}
